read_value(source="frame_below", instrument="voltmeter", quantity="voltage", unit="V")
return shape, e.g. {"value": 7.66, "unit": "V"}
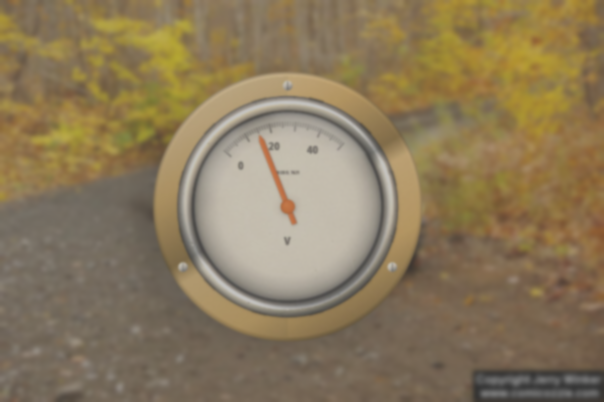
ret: {"value": 15, "unit": "V"}
